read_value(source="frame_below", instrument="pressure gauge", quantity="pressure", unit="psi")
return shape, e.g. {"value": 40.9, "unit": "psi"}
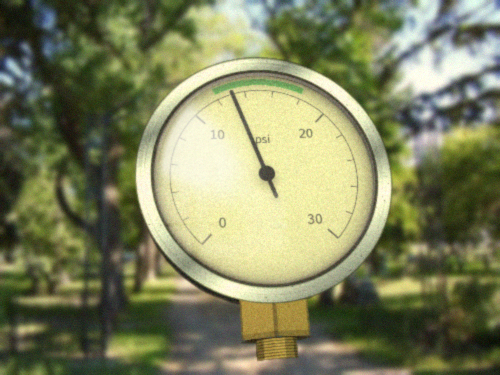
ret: {"value": 13, "unit": "psi"}
